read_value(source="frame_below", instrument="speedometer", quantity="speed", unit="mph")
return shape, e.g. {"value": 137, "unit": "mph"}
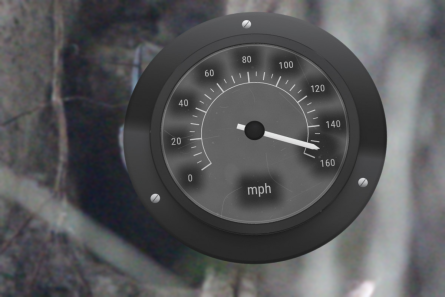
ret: {"value": 155, "unit": "mph"}
